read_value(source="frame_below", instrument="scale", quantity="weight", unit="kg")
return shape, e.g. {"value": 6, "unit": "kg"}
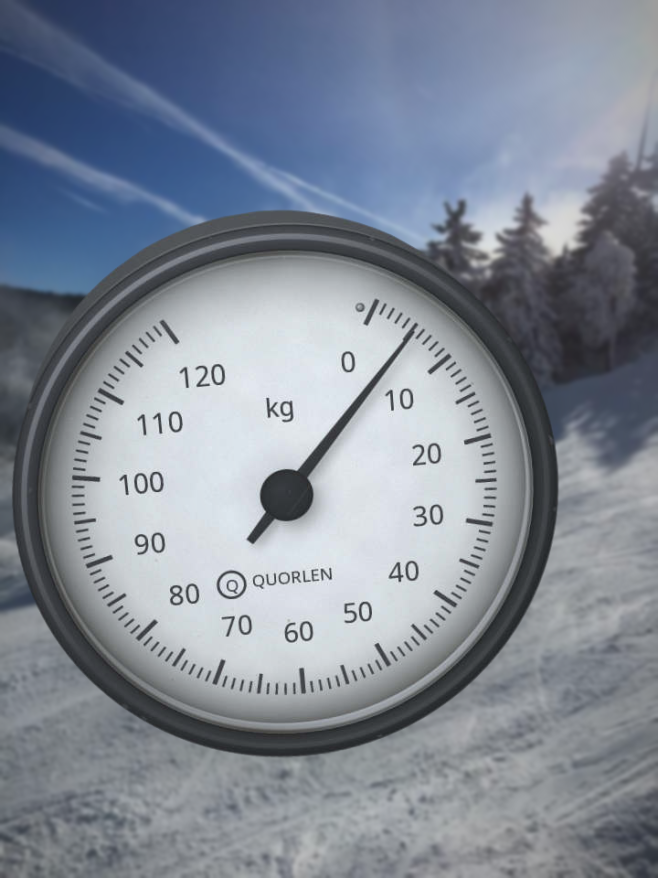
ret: {"value": 5, "unit": "kg"}
